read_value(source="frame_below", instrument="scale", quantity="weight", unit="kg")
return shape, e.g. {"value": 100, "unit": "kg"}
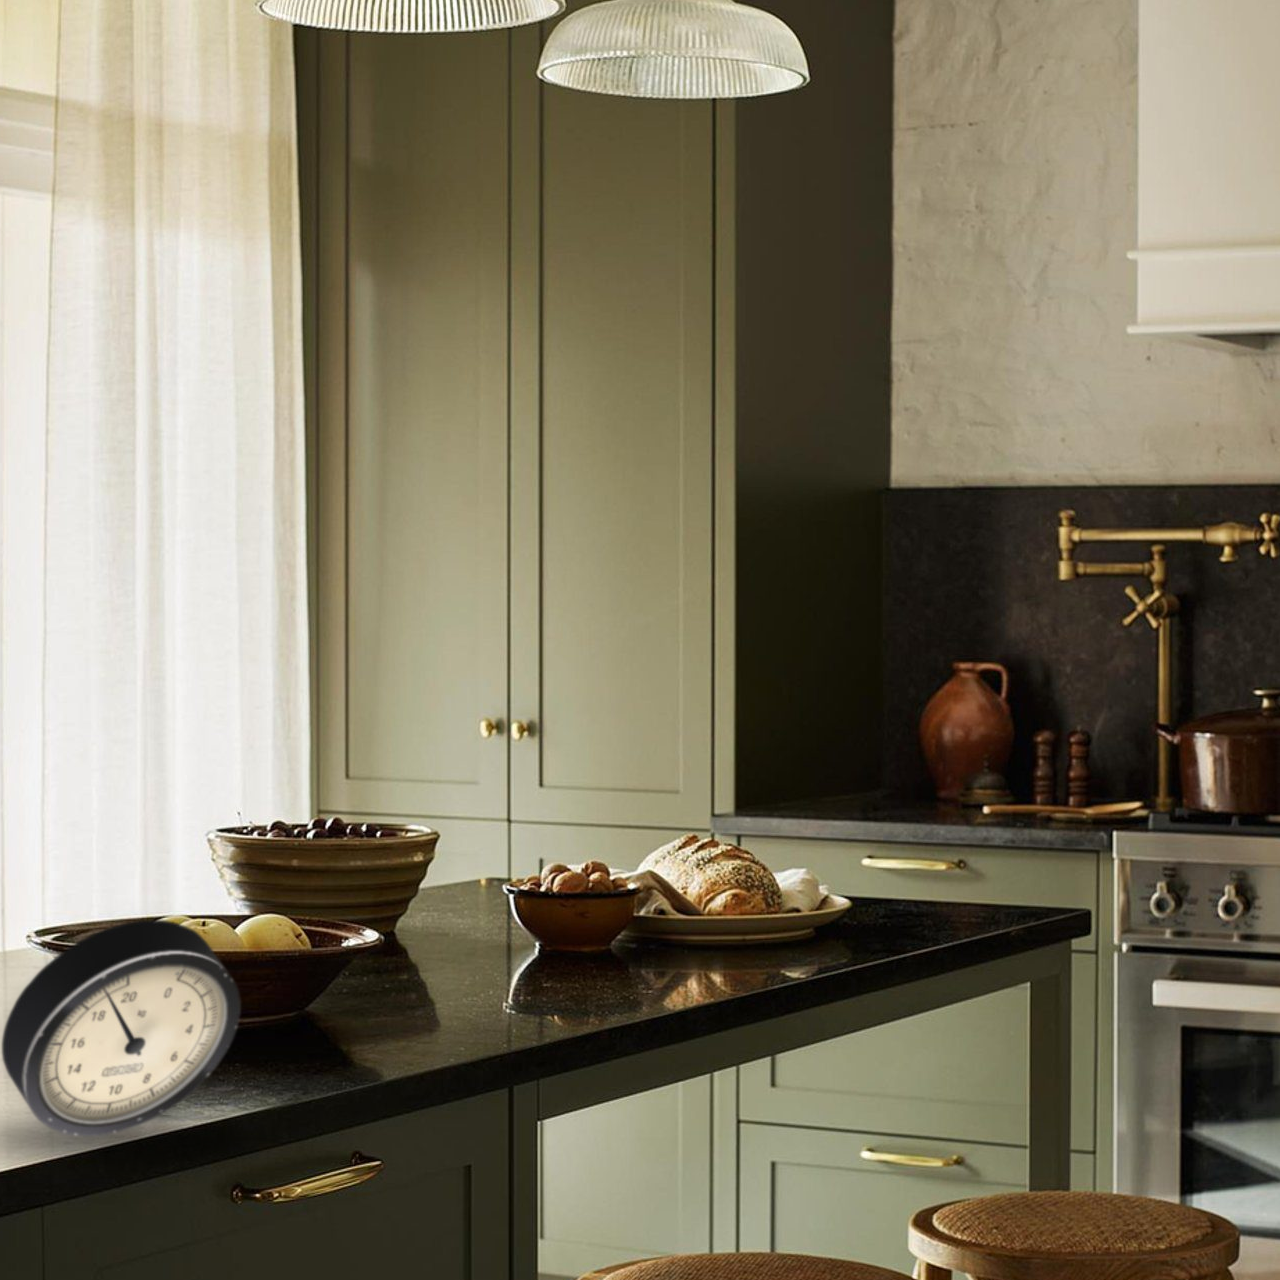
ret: {"value": 19, "unit": "kg"}
